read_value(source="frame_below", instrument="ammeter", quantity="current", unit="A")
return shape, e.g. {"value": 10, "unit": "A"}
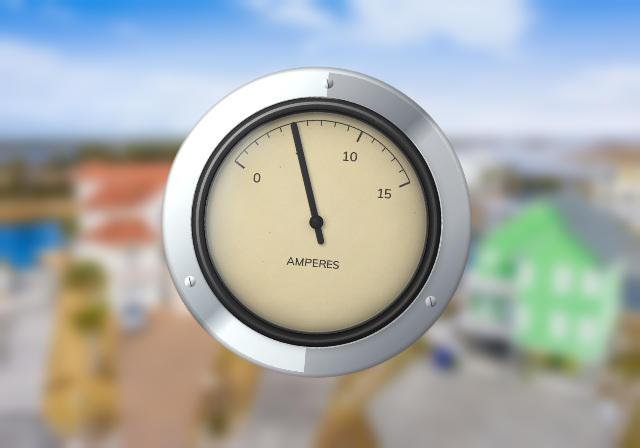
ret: {"value": 5, "unit": "A"}
